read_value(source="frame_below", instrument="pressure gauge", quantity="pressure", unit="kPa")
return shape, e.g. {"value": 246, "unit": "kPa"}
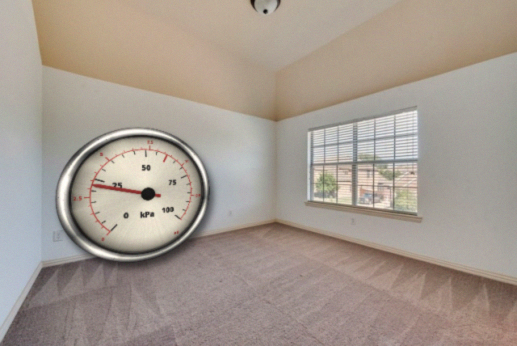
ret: {"value": 22.5, "unit": "kPa"}
